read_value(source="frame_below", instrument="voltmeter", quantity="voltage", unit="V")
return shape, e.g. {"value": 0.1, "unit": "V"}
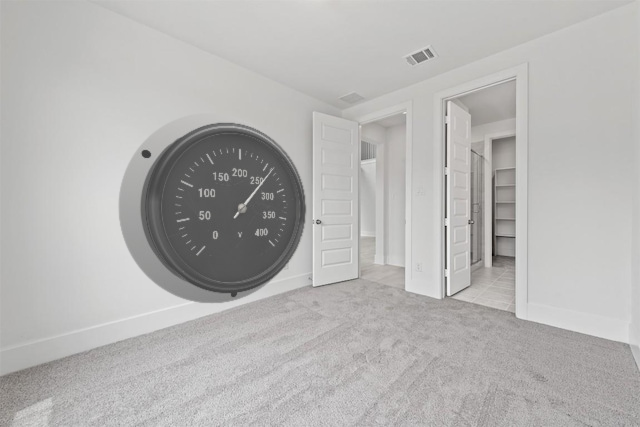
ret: {"value": 260, "unit": "V"}
